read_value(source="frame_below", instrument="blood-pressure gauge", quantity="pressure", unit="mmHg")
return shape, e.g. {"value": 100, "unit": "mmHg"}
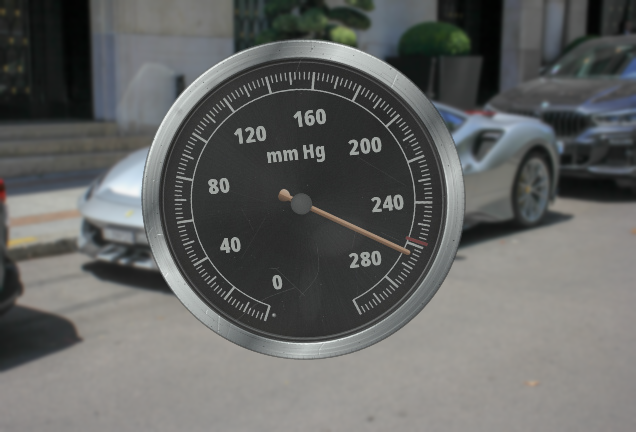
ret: {"value": 264, "unit": "mmHg"}
